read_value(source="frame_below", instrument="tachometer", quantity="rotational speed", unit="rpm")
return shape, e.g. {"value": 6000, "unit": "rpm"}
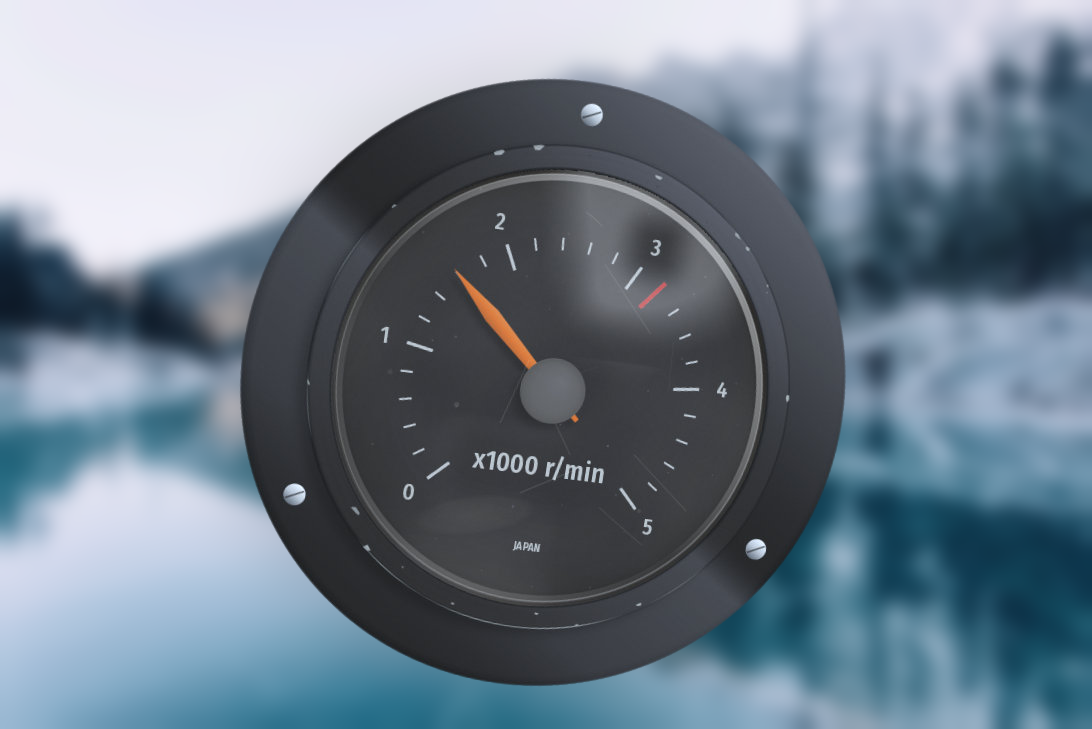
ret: {"value": 1600, "unit": "rpm"}
